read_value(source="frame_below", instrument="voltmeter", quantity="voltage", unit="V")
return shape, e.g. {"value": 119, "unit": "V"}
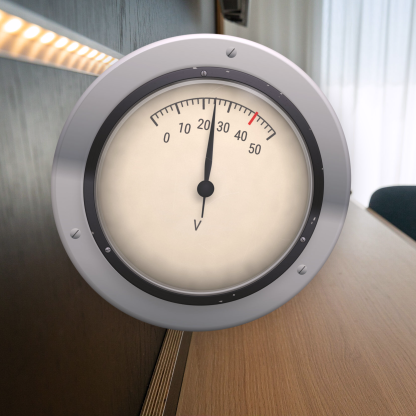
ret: {"value": 24, "unit": "V"}
